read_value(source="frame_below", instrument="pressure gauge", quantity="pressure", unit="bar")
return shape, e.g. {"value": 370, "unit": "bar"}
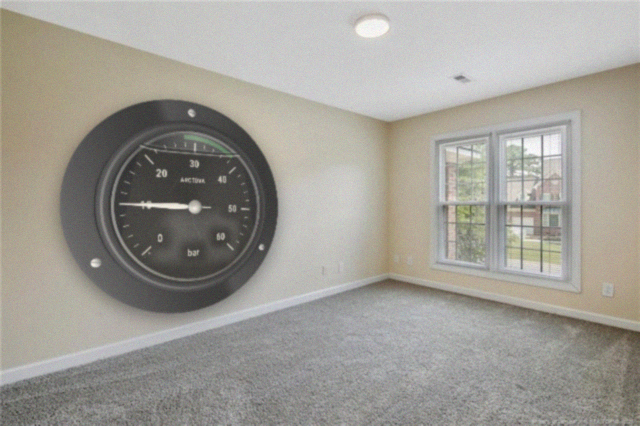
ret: {"value": 10, "unit": "bar"}
